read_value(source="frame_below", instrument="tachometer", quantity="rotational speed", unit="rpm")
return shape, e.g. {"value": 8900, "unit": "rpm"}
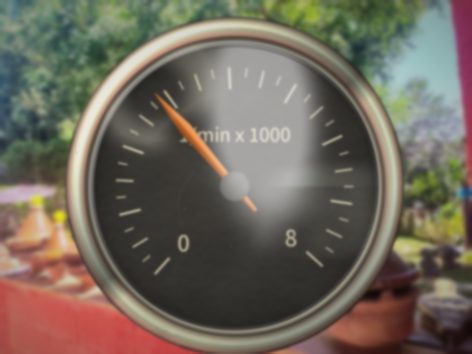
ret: {"value": 2875, "unit": "rpm"}
